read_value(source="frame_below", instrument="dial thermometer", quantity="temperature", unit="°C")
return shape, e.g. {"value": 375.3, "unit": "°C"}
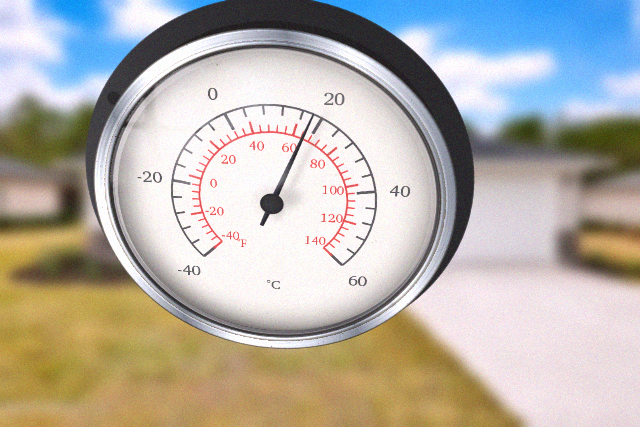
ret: {"value": 18, "unit": "°C"}
